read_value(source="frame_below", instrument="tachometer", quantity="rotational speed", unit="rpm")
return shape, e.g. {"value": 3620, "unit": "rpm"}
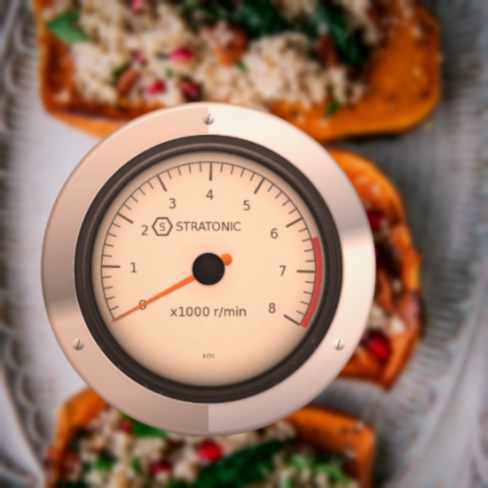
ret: {"value": 0, "unit": "rpm"}
